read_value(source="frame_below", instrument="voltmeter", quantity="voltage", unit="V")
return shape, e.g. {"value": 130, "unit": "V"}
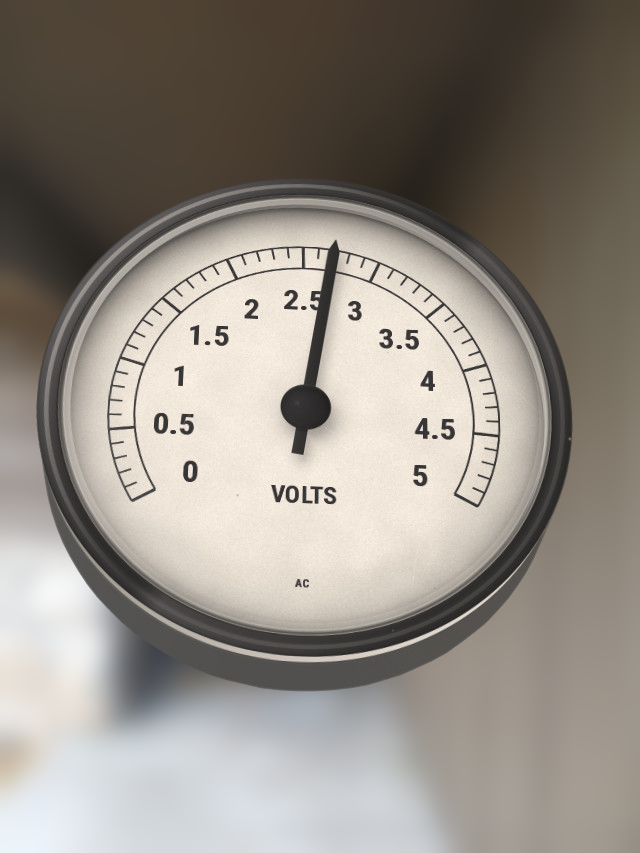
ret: {"value": 2.7, "unit": "V"}
